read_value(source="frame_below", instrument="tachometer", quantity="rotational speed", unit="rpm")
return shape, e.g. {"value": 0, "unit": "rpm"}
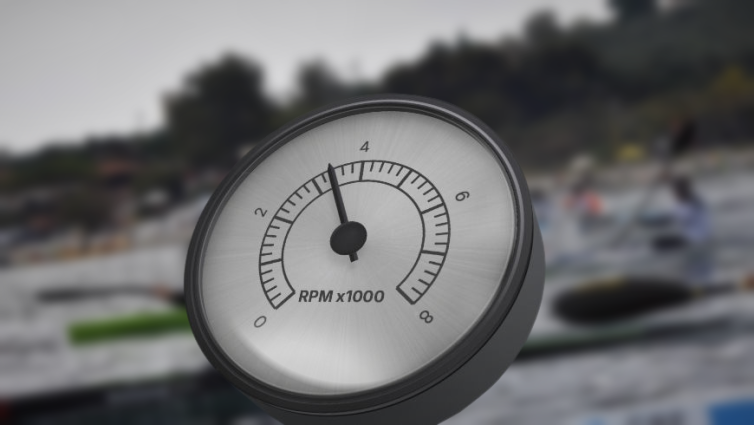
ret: {"value": 3400, "unit": "rpm"}
